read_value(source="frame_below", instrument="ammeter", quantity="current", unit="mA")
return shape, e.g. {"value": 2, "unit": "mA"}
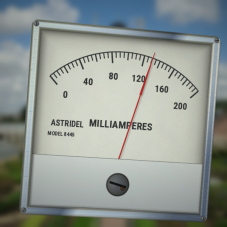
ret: {"value": 130, "unit": "mA"}
